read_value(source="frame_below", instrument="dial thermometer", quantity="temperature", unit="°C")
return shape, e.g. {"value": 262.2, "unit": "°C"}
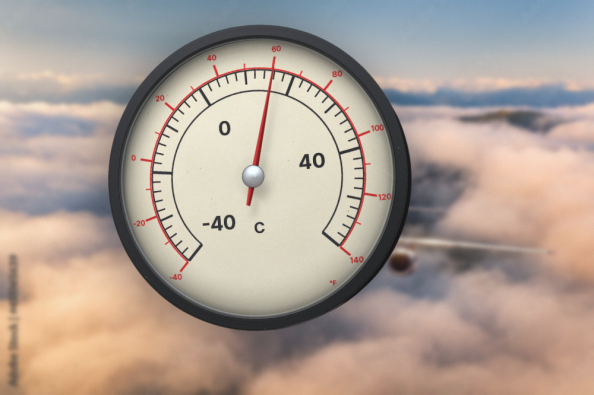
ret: {"value": 16, "unit": "°C"}
